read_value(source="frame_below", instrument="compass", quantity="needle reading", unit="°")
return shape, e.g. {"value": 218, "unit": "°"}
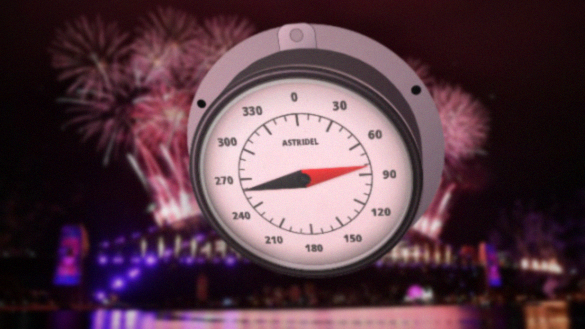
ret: {"value": 80, "unit": "°"}
